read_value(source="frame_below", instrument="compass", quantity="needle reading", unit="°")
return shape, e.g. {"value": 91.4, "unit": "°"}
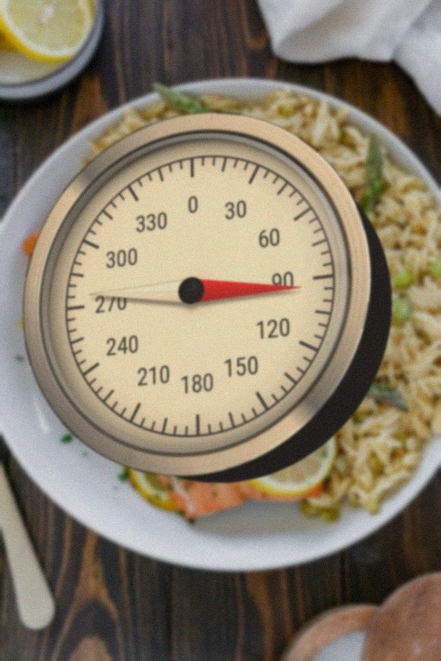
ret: {"value": 95, "unit": "°"}
